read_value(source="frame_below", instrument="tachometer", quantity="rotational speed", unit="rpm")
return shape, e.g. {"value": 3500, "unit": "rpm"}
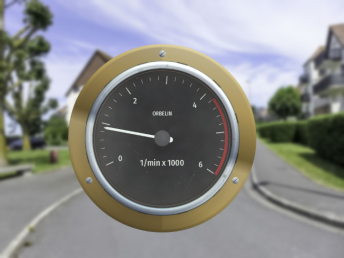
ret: {"value": 900, "unit": "rpm"}
